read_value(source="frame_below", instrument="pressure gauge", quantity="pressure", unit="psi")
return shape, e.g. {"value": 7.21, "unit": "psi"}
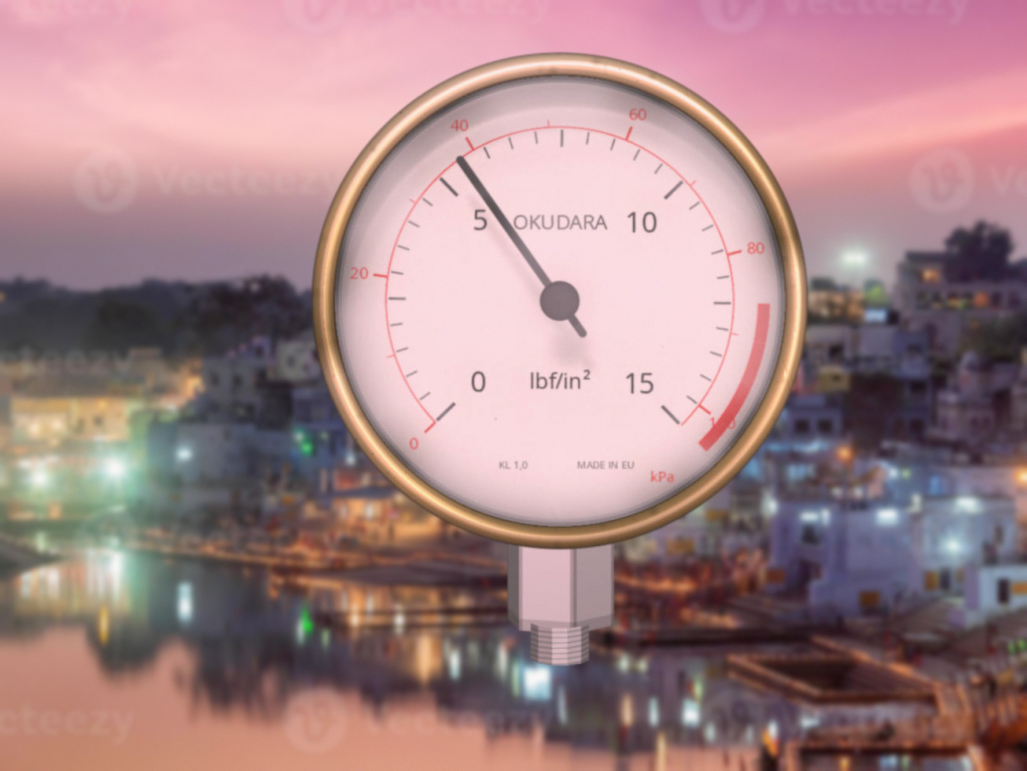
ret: {"value": 5.5, "unit": "psi"}
